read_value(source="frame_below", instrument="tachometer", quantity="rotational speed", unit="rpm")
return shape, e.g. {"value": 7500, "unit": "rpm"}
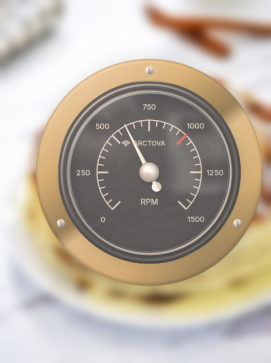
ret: {"value": 600, "unit": "rpm"}
